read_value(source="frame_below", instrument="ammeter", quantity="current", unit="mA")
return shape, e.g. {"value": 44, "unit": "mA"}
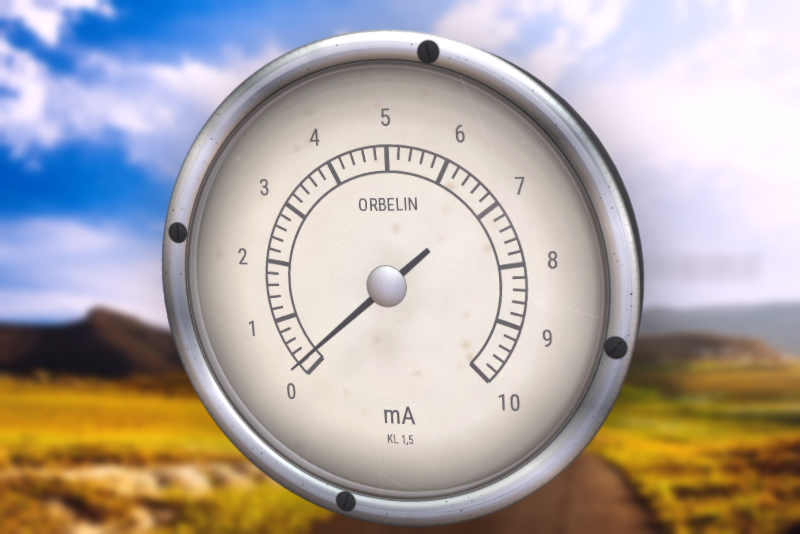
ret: {"value": 0.2, "unit": "mA"}
